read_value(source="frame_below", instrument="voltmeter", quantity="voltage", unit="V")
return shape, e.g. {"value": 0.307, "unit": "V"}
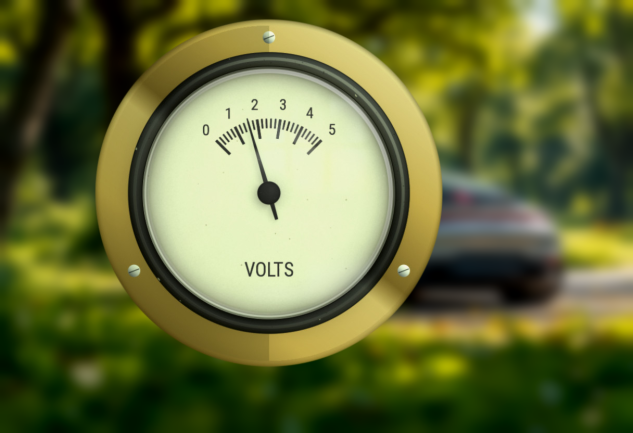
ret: {"value": 1.6, "unit": "V"}
